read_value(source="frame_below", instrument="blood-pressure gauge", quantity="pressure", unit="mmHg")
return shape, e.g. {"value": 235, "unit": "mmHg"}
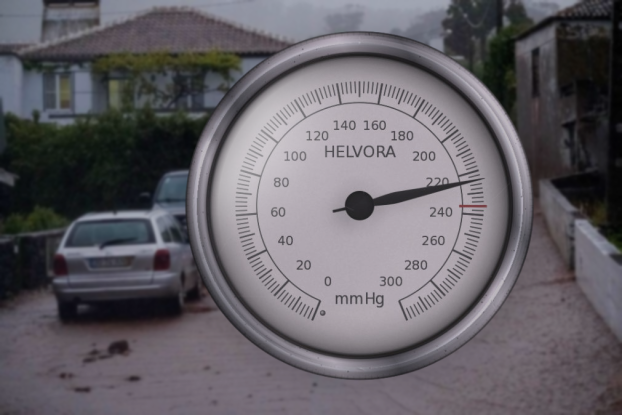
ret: {"value": 224, "unit": "mmHg"}
